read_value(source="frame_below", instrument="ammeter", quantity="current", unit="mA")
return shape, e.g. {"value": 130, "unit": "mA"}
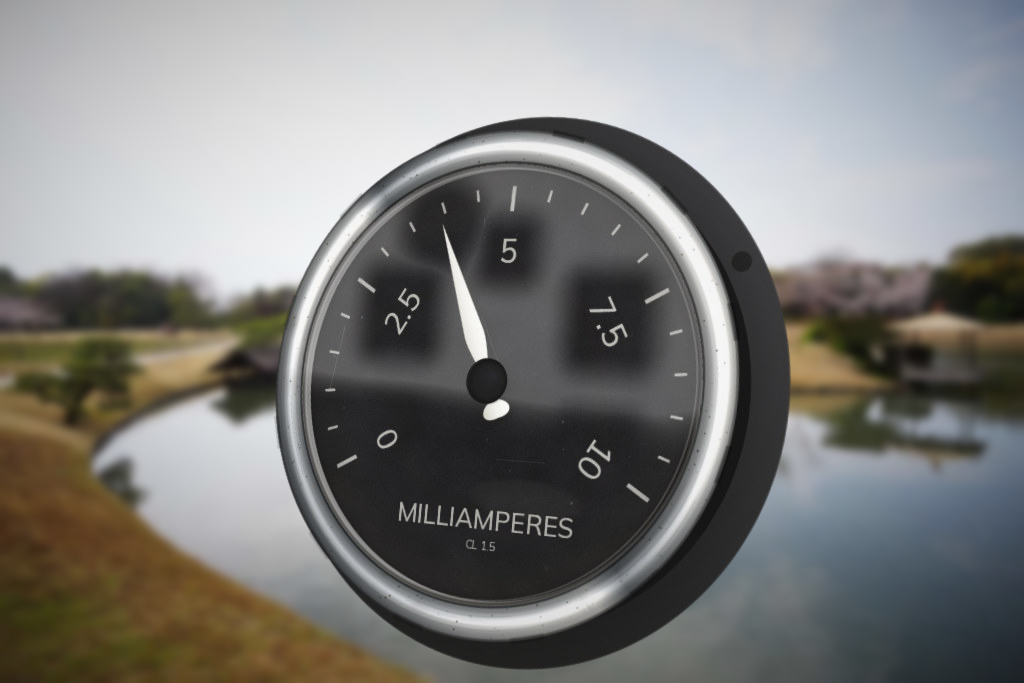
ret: {"value": 4, "unit": "mA"}
